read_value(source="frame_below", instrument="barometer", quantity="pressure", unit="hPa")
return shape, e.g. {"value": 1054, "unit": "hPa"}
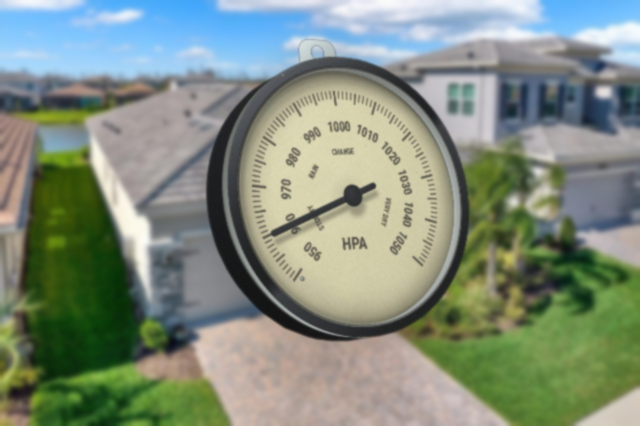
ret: {"value": 960, "unit": "hPa"}
